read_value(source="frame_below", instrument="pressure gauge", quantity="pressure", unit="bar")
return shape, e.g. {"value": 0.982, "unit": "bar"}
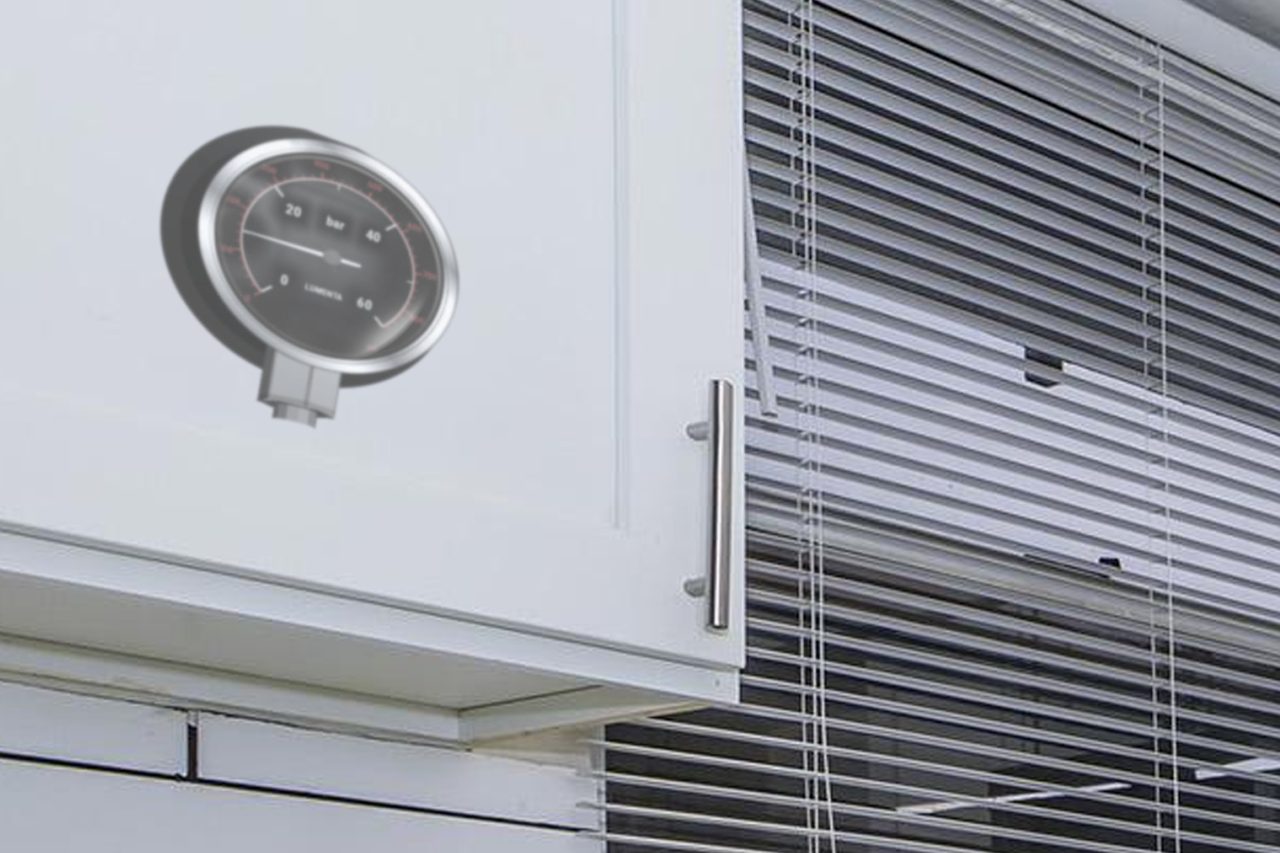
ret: {"value": 10, "unit": "bar"}
